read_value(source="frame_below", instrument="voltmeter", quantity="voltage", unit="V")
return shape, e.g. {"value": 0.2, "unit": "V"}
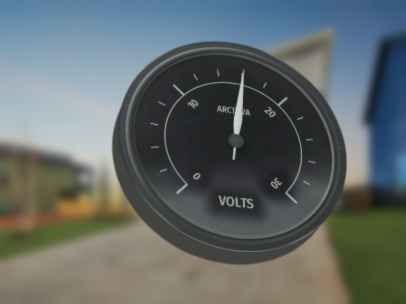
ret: {"value": 16, "unit": "V"}
